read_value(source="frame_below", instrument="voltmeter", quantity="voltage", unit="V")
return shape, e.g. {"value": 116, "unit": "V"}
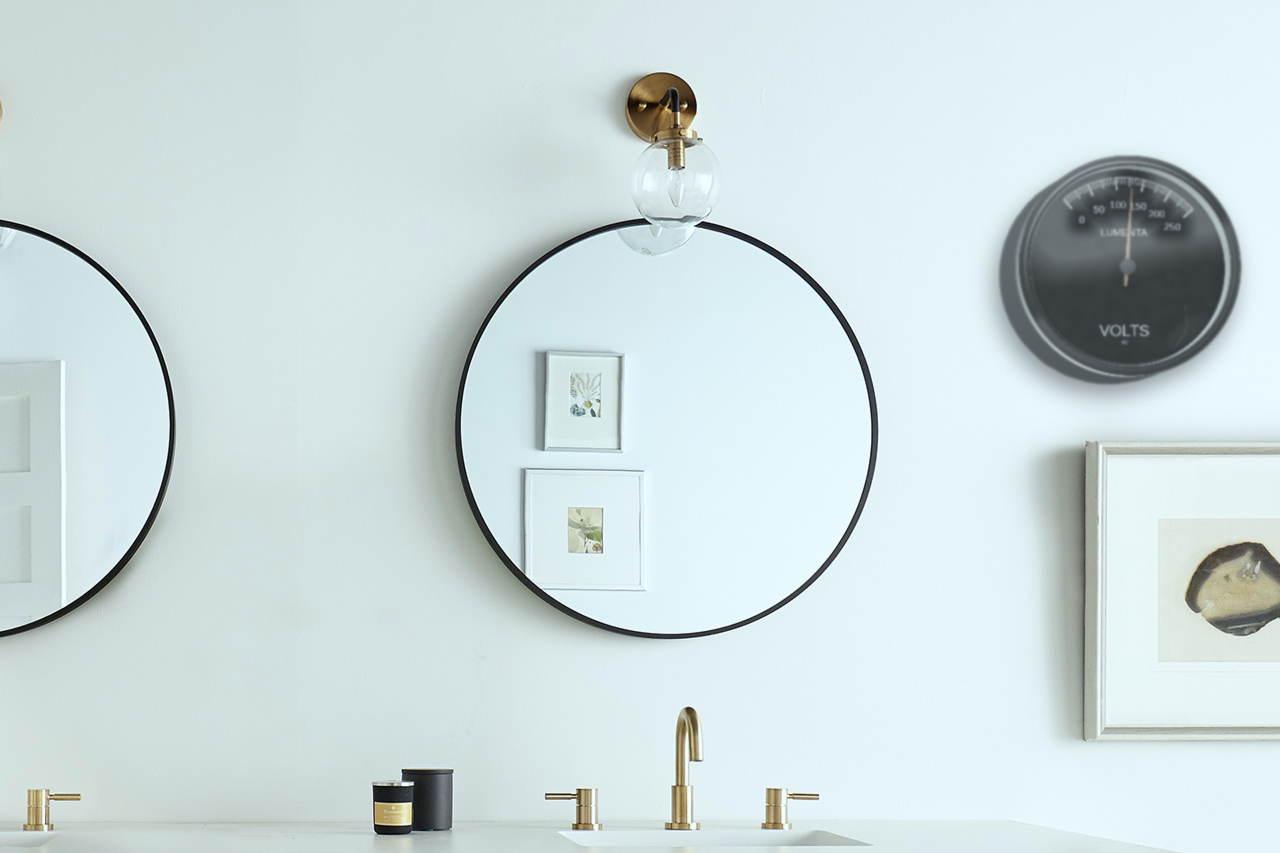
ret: {"value": 125, "unit": "V"}
